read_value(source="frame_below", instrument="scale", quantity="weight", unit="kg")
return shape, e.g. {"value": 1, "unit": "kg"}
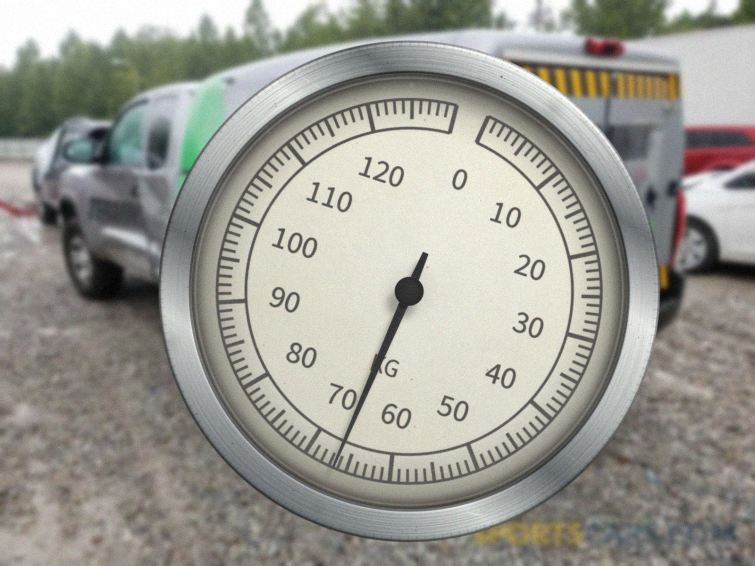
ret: {"value": 66.5, "unit": "kg"}
